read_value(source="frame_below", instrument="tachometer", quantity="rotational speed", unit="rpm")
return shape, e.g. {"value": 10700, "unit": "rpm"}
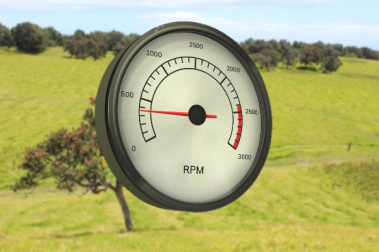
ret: {"value": 350, "unit": "rpm"}
